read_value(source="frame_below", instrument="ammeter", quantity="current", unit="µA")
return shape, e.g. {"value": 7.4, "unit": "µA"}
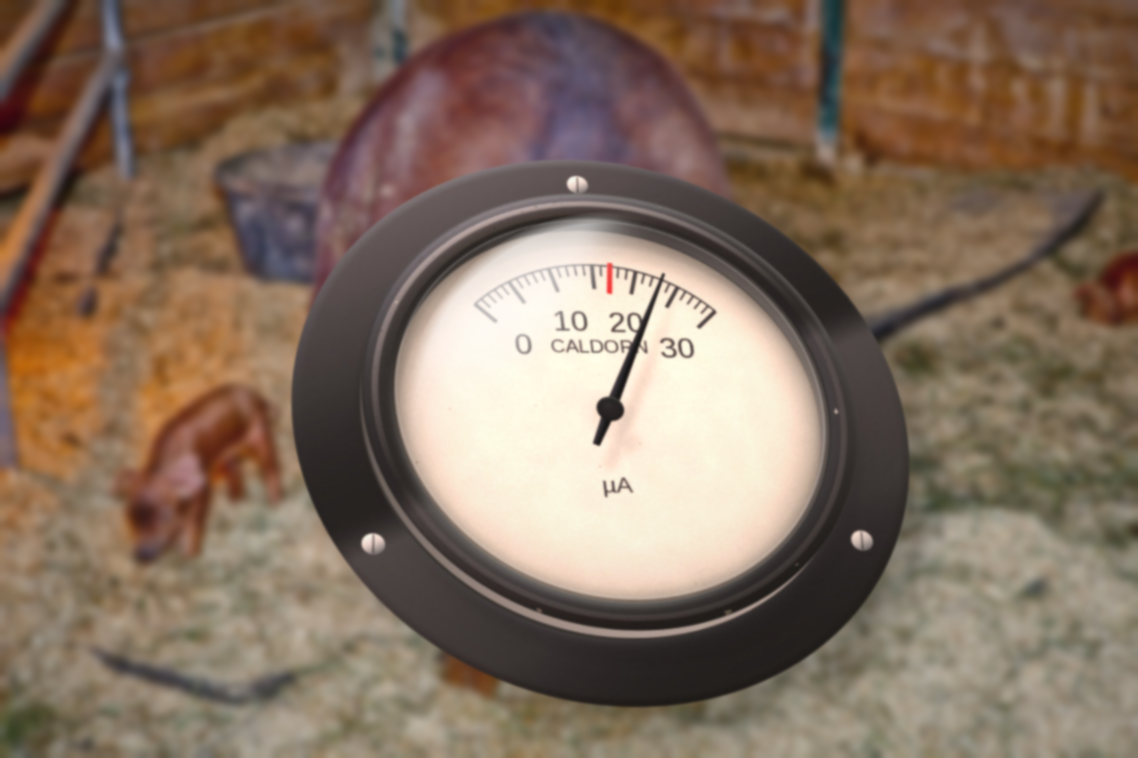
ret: {"value": 23, "unit": "µA"}
